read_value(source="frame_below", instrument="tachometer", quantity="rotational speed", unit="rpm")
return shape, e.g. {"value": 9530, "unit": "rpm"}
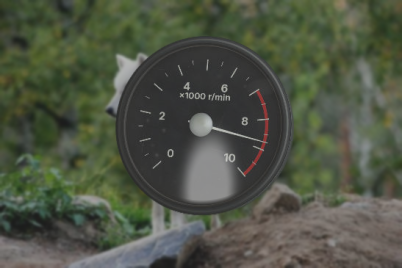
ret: {"value": 8750, "unit": "rpm"}
